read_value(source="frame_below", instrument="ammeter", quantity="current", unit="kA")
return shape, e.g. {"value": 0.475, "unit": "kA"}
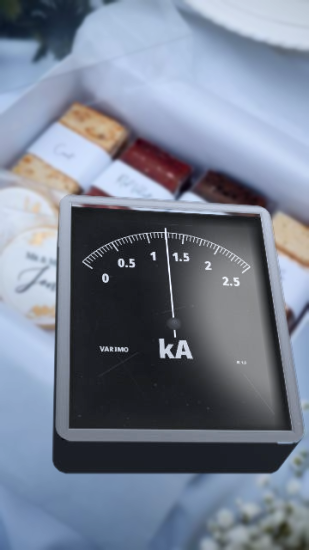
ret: {"value": 1.25, "unit": "kA"}
